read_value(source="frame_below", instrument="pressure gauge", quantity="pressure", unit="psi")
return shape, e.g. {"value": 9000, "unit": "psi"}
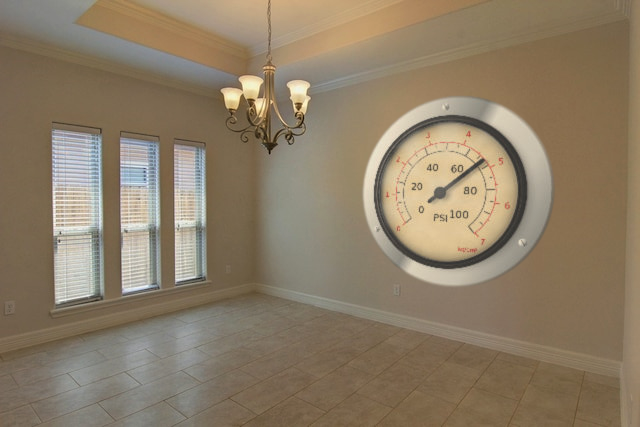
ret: {"value": 67.5, "unit": "psi"}
